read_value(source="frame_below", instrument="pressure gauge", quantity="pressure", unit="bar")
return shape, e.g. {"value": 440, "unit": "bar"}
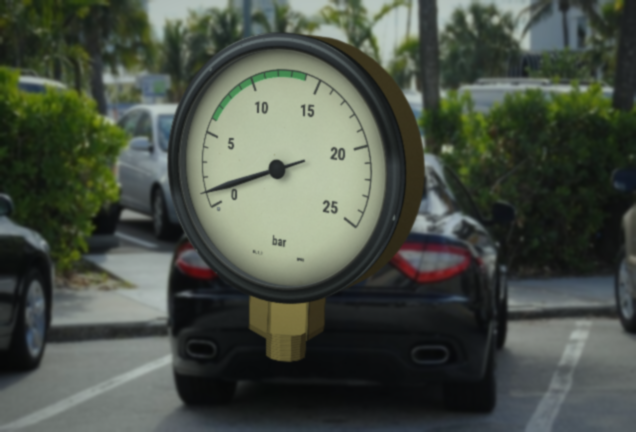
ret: {"value": 1, "unit": "bar"}
